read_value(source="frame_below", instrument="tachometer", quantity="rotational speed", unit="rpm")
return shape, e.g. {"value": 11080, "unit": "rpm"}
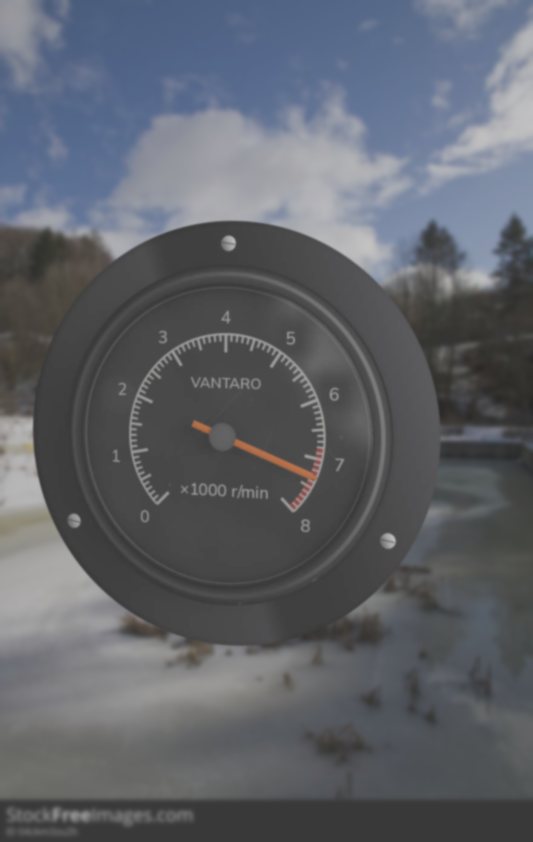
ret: {"value": 7300, "unit": "rpm"}
